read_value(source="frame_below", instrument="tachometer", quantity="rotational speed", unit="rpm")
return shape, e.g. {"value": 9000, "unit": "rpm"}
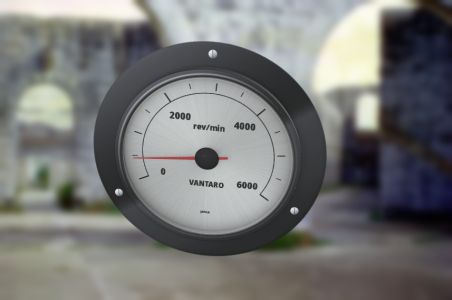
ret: {"value": 500, "unit": "rpm"}
